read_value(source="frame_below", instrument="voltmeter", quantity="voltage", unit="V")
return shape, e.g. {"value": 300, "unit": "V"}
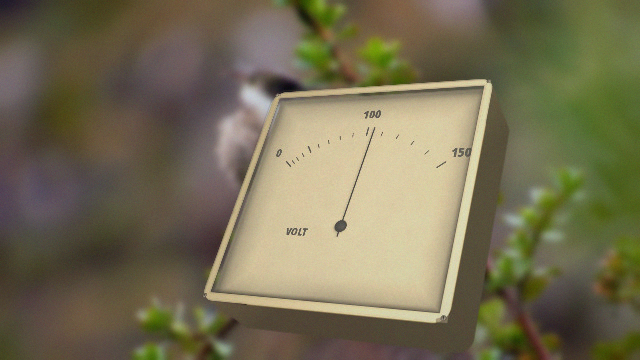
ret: {"value": 105, "unit": "V"}
